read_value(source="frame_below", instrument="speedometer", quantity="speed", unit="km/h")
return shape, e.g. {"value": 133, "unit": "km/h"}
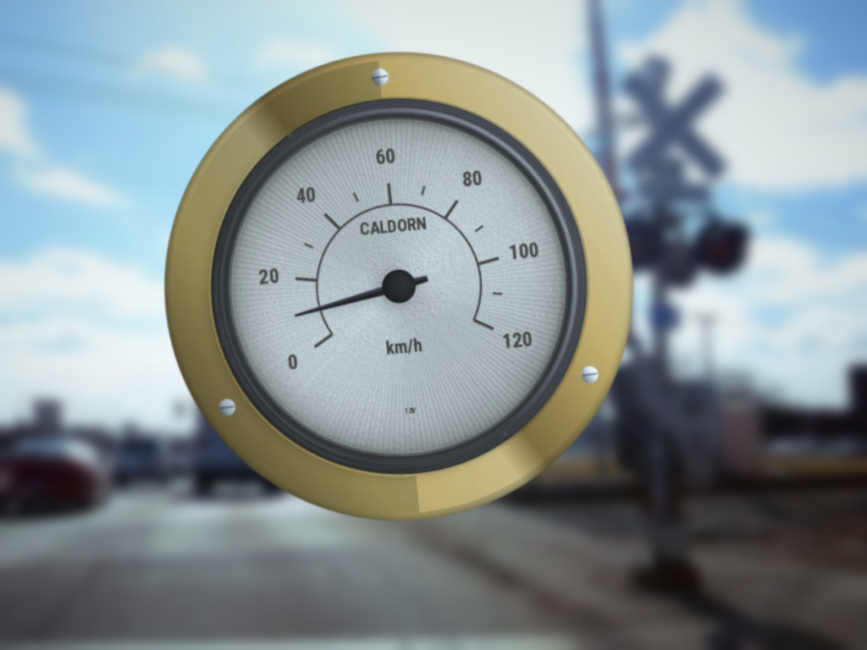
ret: {"value": 10, "unit": "km/h"}
